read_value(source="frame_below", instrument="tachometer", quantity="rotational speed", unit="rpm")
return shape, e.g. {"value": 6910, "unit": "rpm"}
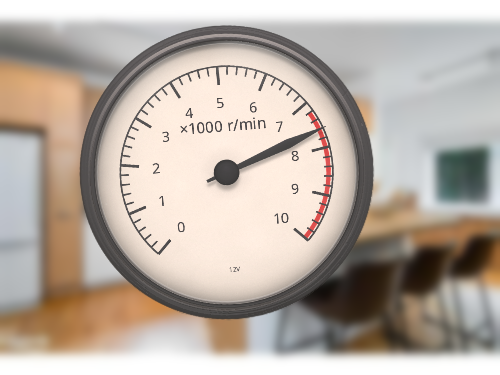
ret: {"value": 7600, "unit": "rpm"}
